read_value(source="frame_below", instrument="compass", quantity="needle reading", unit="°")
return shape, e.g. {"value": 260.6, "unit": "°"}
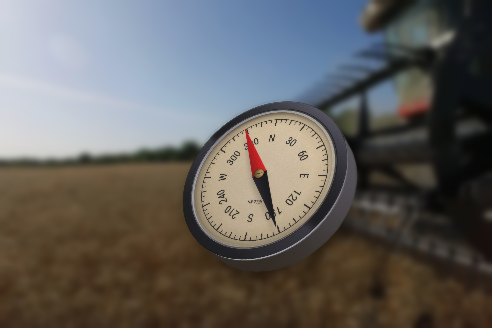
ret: {"value": 330, "unit": "°"}
